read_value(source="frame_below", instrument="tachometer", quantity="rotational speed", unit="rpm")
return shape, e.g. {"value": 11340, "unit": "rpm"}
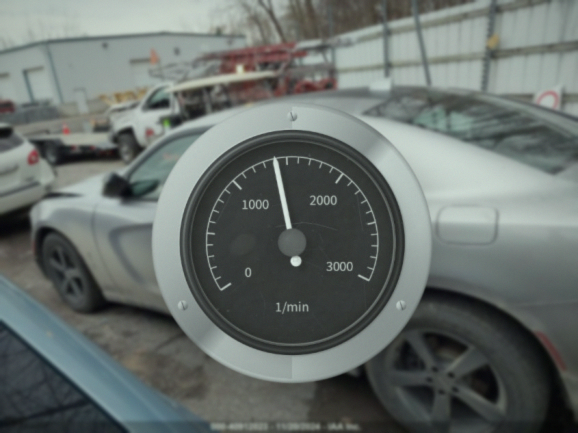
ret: {"value": 1400, "unit": "rpm"}
